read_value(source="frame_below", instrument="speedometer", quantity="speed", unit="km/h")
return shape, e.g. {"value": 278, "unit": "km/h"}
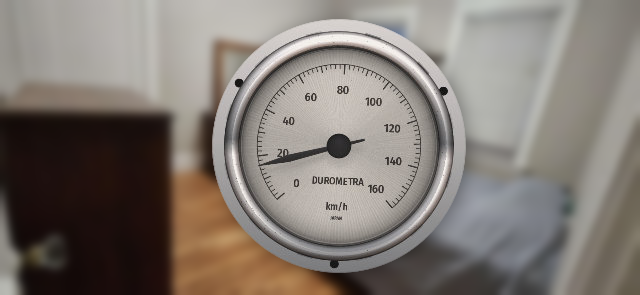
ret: {"value": 16, "unit": "km/h"}
